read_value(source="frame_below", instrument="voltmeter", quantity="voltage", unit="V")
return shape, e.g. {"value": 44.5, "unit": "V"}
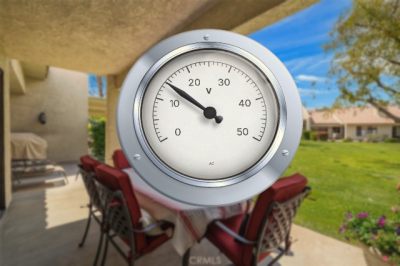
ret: {"value": 14, "unit": "V"}
